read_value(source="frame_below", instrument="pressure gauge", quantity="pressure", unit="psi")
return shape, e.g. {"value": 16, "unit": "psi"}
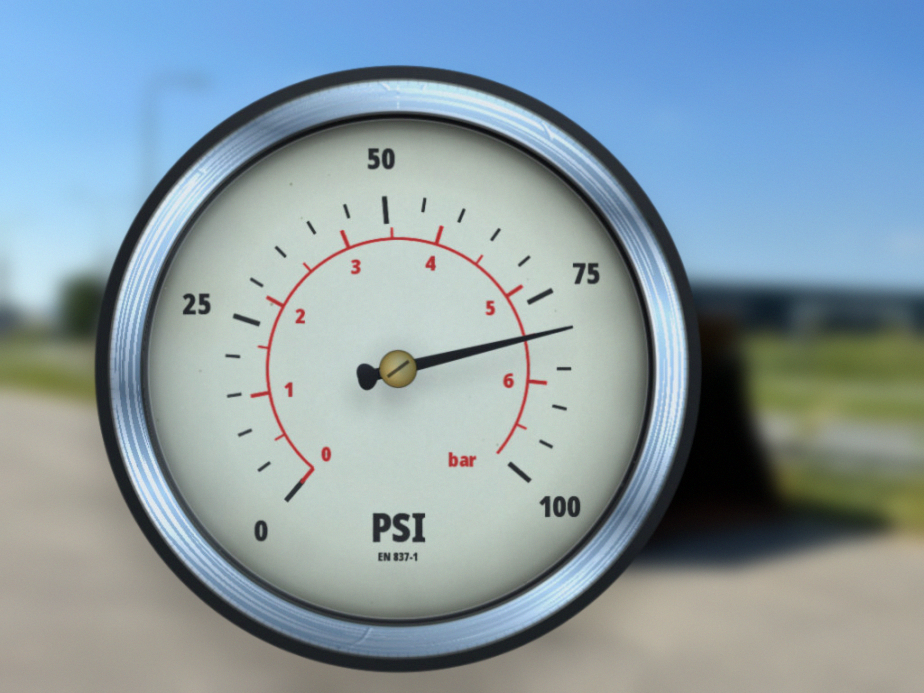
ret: {"value": 80, "unit": "psi"}
